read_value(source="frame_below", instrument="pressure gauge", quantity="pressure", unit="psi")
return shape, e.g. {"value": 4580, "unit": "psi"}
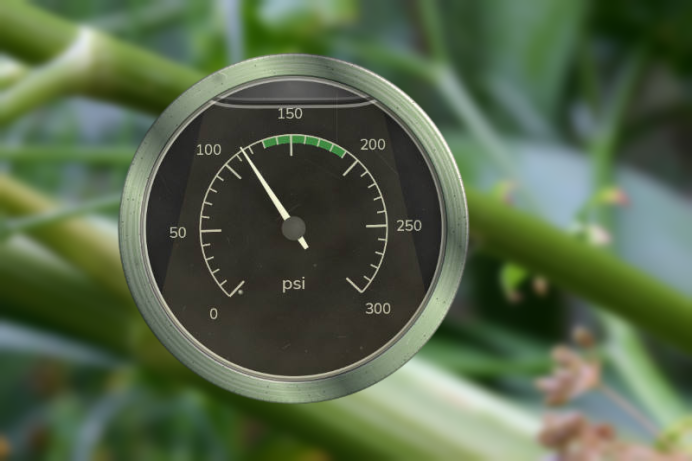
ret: {"value": 115, "unit": "psi"}
